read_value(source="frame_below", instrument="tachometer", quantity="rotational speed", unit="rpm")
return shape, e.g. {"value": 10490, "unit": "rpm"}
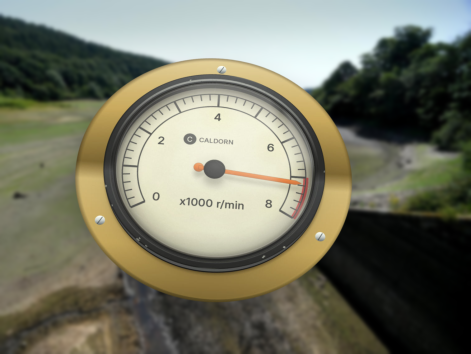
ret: {"value": 7200, "unit": "rpm"}
